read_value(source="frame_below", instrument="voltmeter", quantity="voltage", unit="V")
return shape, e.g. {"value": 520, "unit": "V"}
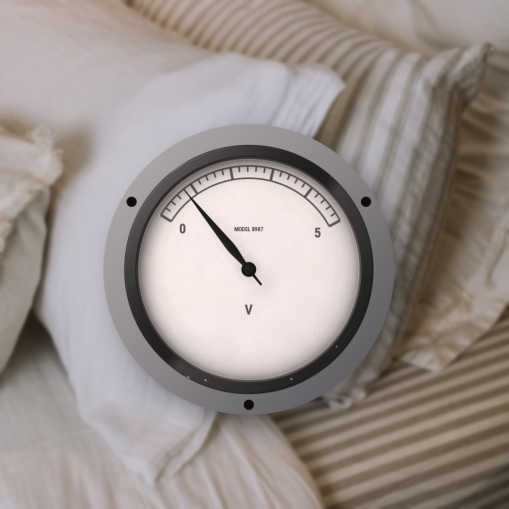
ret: {"value": 0.8, "unit": "V"}
